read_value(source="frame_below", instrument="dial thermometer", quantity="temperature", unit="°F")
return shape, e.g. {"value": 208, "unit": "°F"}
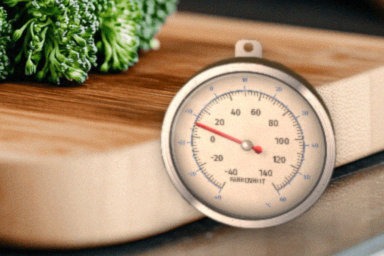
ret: {"value": 10, "unit": "°F"}
